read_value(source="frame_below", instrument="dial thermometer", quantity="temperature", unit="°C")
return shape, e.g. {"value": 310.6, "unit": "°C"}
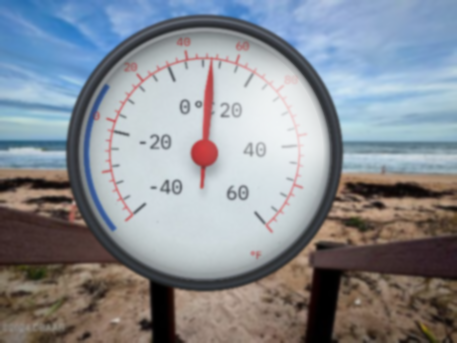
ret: {"value": 10, "unit": "°C"}
